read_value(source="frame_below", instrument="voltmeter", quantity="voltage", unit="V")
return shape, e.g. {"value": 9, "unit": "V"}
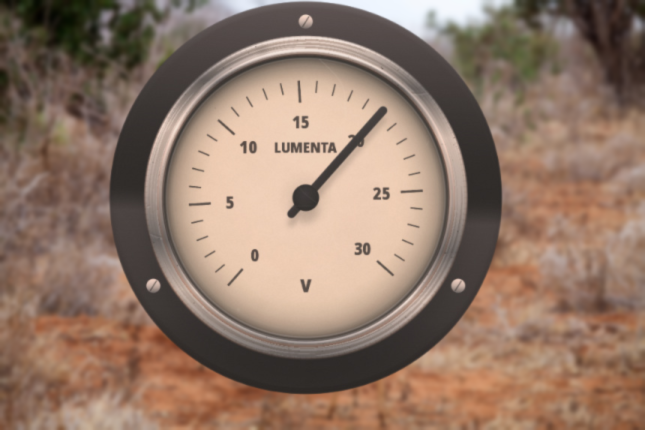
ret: {"value": 20, "unit": "V"}
